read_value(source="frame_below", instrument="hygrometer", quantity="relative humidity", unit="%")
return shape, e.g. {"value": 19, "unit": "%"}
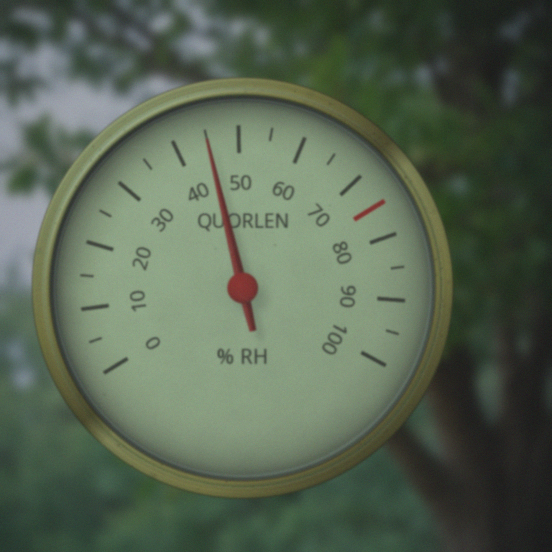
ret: {"value": 45, "unit": "%"}
